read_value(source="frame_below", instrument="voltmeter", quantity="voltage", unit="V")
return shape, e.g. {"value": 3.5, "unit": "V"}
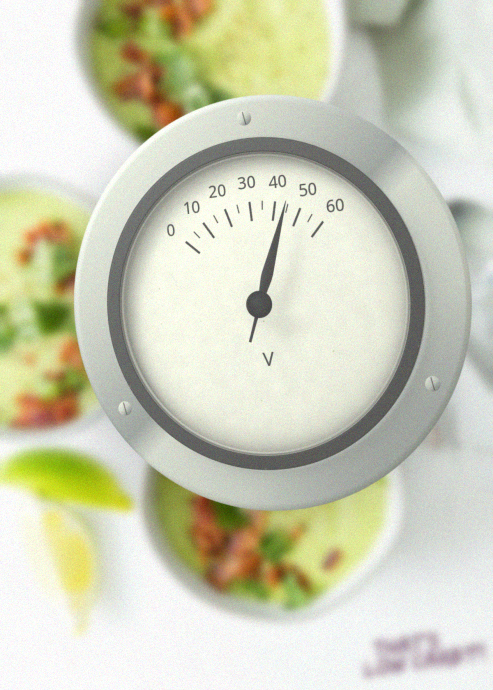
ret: {"value": 45, "unit": "V"}
